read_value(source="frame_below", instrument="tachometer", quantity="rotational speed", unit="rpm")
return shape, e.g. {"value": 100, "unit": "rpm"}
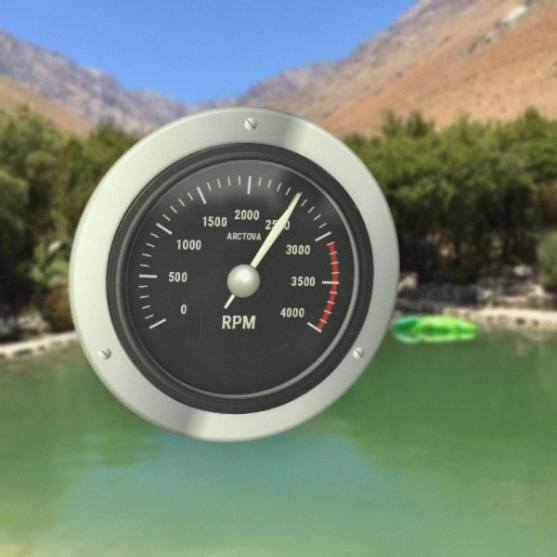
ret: {"value": 2500, "unit": "rpm"}
